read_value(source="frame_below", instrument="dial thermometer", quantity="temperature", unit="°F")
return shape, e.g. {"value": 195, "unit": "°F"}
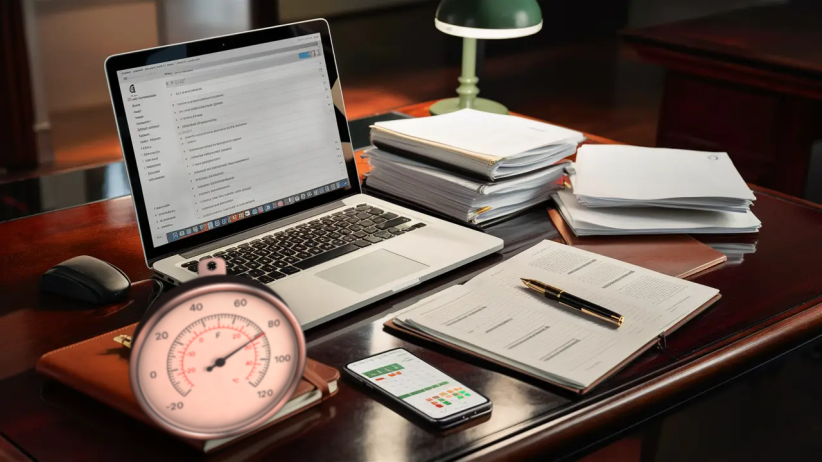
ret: {"value": 80, "unit": "°F"}
